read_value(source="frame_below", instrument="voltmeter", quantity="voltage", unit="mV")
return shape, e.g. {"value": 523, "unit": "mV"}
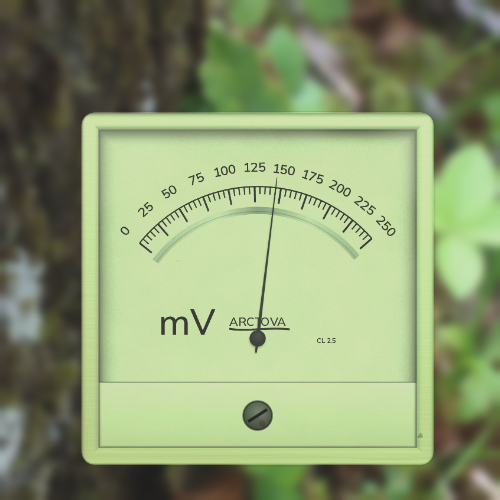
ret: {"value": 145, "unit": "mV"}
